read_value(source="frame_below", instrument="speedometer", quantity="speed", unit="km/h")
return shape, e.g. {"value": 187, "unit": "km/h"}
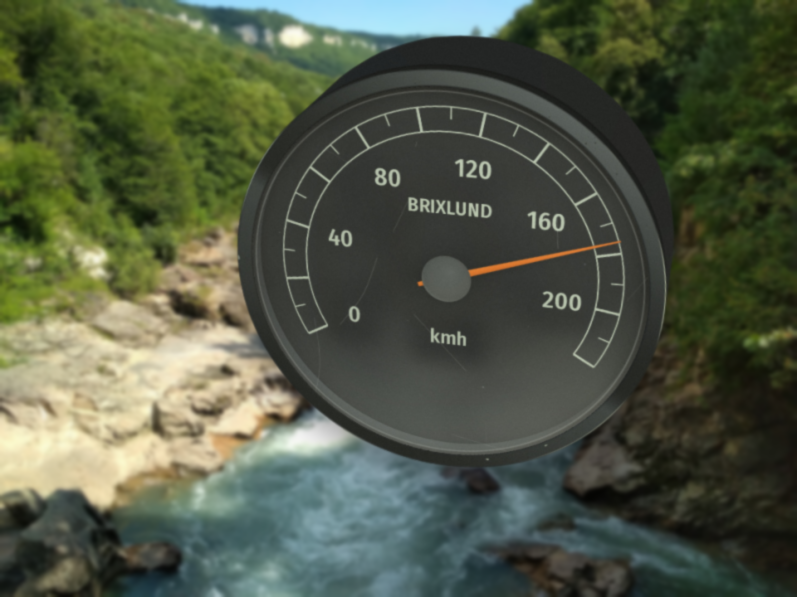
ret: {"value": 175, "unit": "km/h"}
